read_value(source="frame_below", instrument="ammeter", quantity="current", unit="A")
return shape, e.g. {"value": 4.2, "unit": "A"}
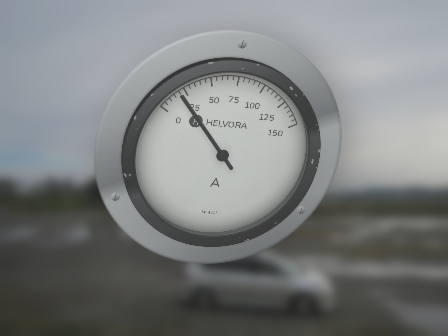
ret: {"value": 20, "unit": "A"}
